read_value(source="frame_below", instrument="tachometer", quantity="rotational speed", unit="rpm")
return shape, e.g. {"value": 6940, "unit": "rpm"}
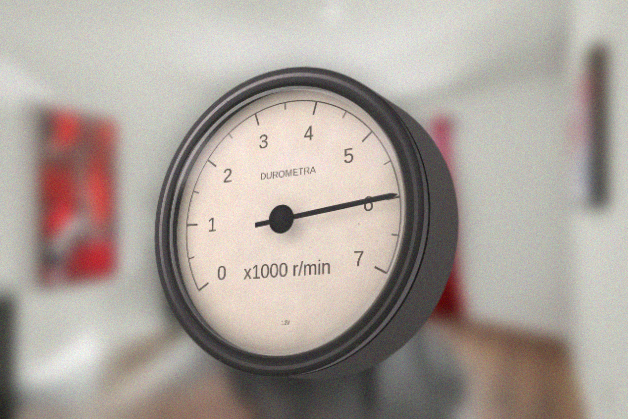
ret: {"value": 6000, "unit": "rpm"}
